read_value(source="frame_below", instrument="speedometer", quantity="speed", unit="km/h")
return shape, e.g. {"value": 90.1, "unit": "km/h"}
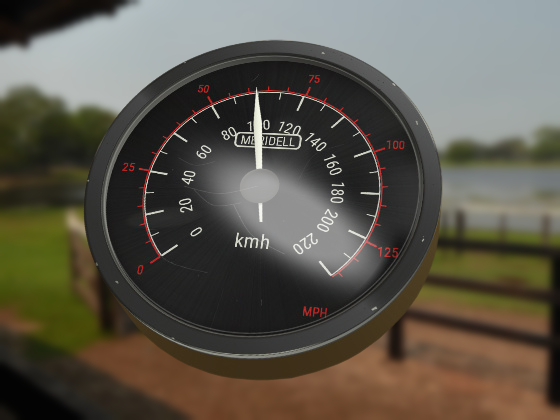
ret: {"value": 100, "unit": "km/h"}
